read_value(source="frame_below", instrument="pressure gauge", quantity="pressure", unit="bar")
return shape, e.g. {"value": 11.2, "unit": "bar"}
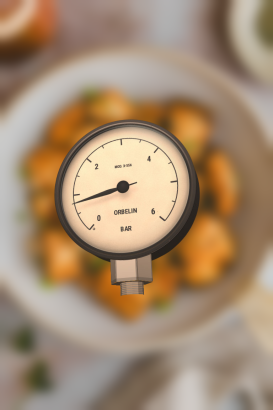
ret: {"value": 0.75, "unit": "bar"}
